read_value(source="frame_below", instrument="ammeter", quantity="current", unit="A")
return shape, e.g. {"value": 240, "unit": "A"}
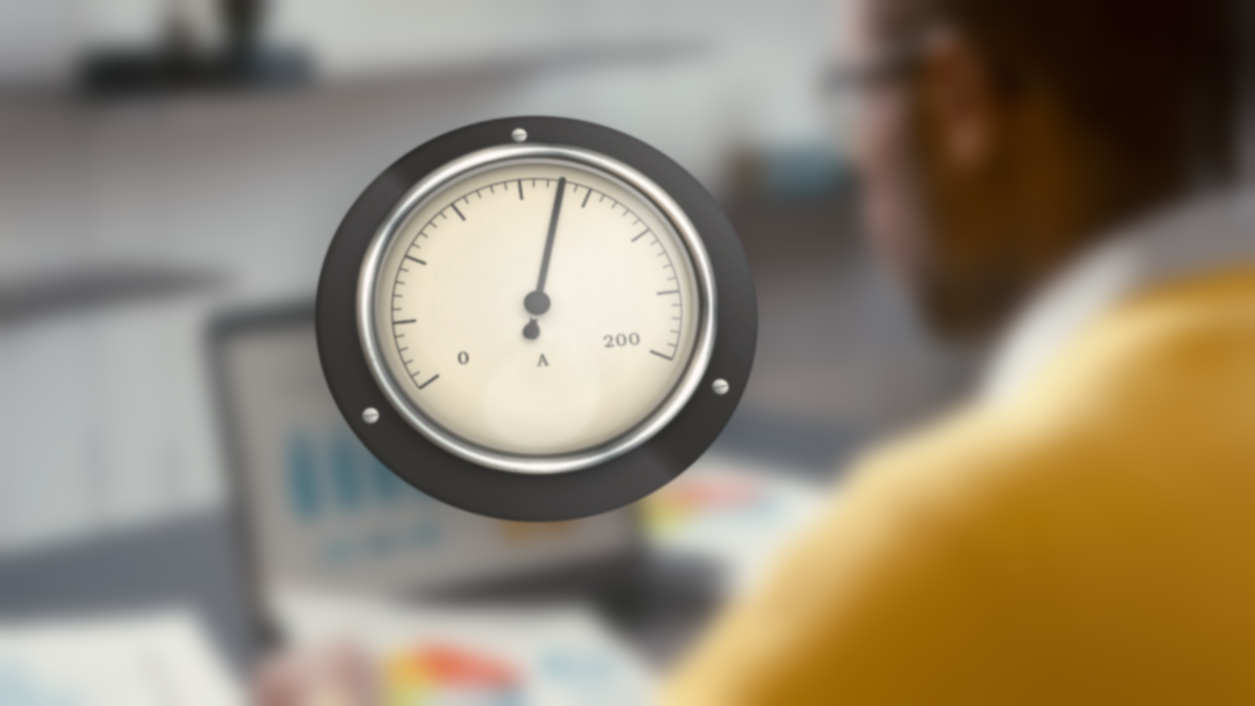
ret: {"value": 115, "unit": "A"}
